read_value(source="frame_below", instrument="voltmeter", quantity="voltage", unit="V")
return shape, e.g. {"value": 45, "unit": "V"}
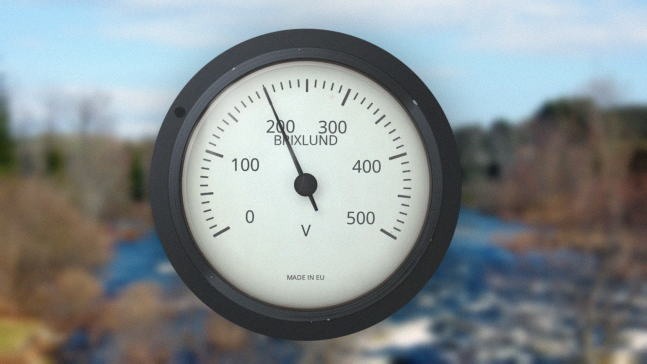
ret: {"value": 200, "unit": "V"}
